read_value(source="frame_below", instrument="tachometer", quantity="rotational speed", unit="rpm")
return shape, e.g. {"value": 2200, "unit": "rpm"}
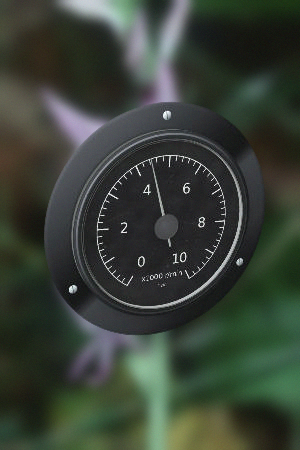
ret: {"value": 4400, "unit": "rpm"}
